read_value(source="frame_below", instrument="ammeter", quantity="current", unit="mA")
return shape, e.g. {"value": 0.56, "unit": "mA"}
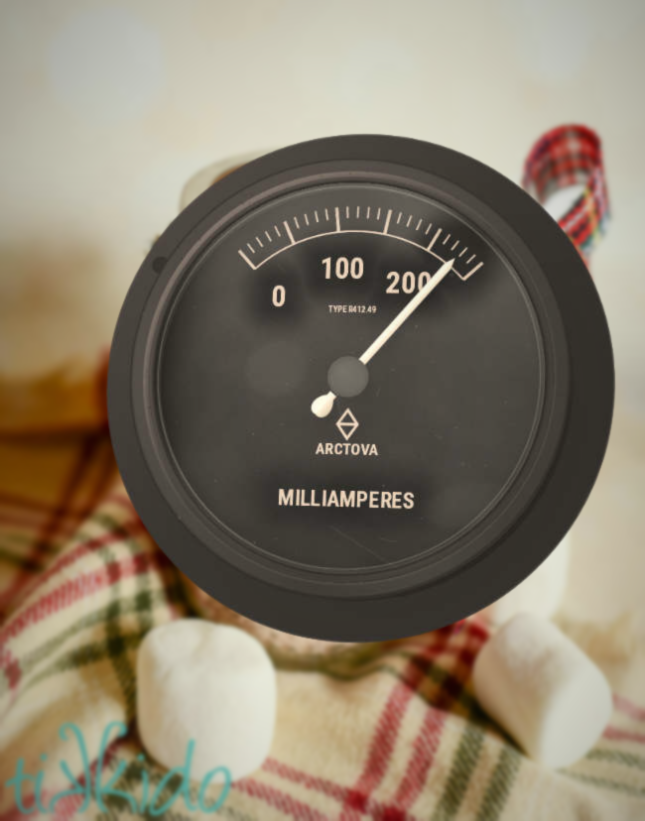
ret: {"value": 230, "unit": "mA"}
